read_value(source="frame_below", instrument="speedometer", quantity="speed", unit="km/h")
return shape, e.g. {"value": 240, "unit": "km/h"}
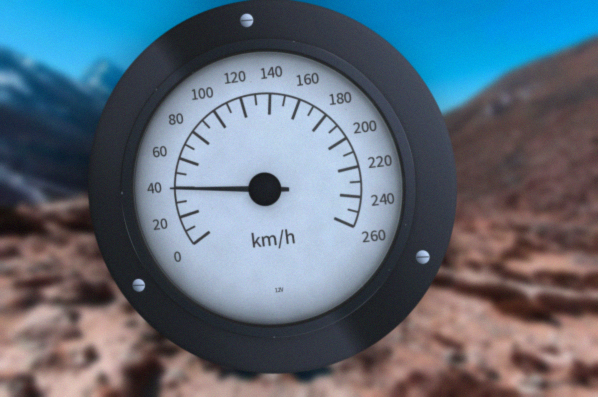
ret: {"value": 40, "unit": "km/h"}
